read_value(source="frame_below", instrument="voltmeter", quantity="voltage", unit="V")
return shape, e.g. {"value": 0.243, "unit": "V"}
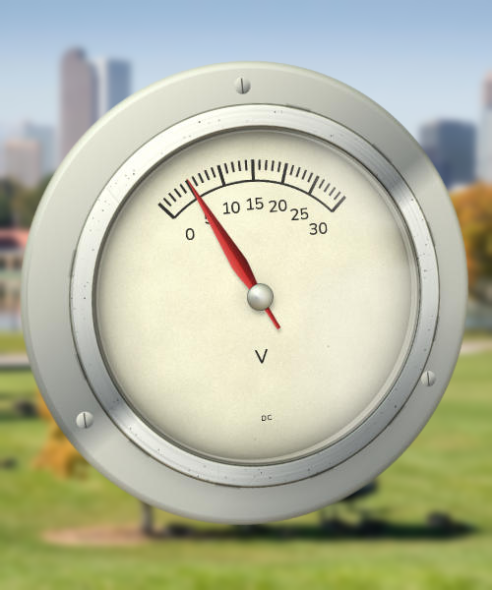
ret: {"value": 5, "unit": "V"}
